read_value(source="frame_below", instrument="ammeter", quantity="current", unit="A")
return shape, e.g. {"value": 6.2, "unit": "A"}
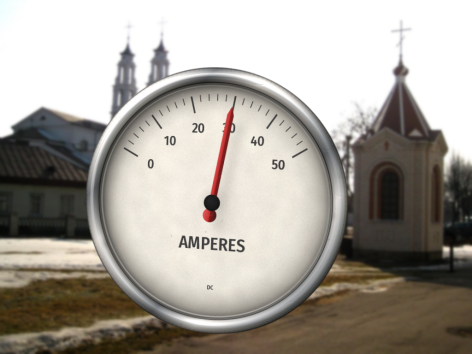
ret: {"value": 30, "unit": "A"}
